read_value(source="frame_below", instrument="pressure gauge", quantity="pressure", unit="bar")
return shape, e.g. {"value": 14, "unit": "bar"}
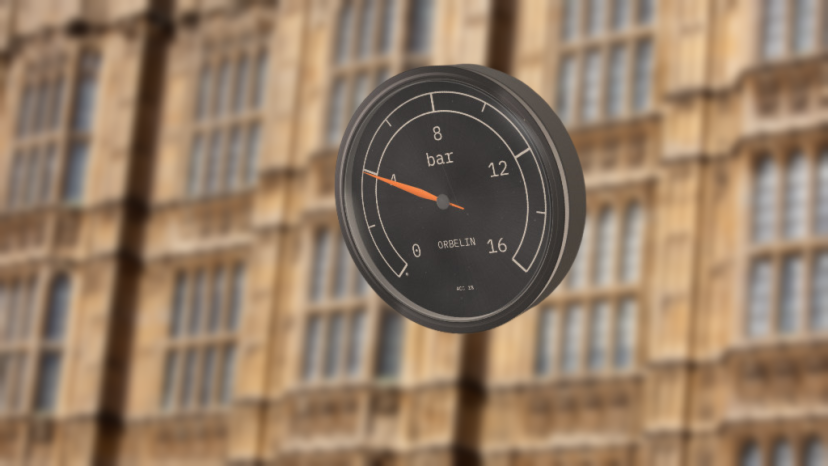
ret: {"value": 4, "unit": "bar"}
